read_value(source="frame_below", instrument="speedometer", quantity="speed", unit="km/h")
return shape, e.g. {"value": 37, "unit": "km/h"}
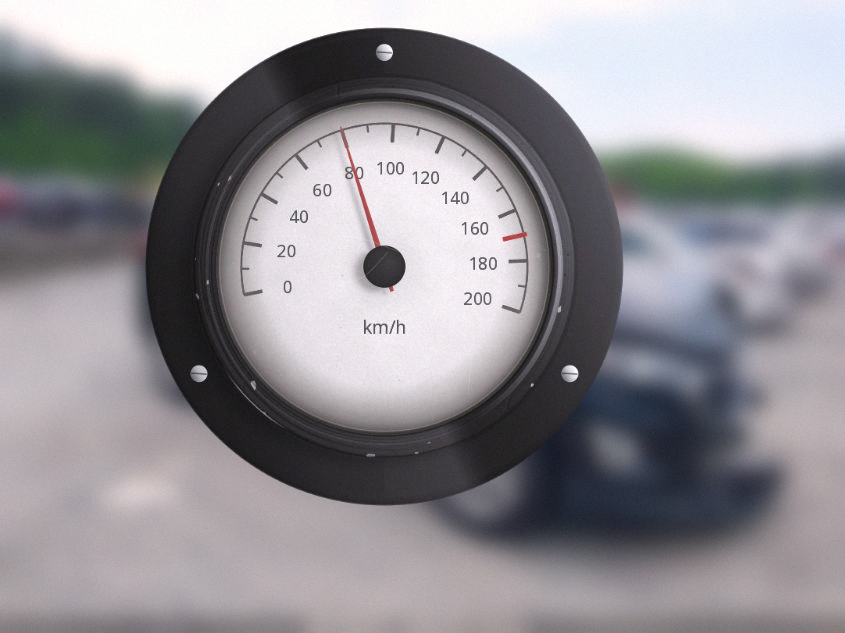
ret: {"value": 80, "unit": "km/h"}
